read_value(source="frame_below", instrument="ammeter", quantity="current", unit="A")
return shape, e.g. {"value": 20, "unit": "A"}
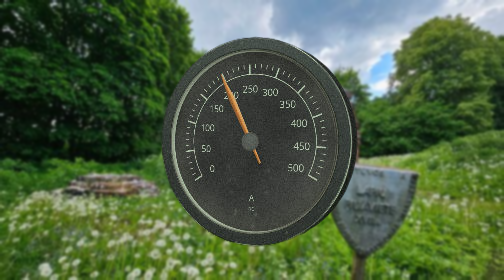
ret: {"value": 200, "unit": "A"}
